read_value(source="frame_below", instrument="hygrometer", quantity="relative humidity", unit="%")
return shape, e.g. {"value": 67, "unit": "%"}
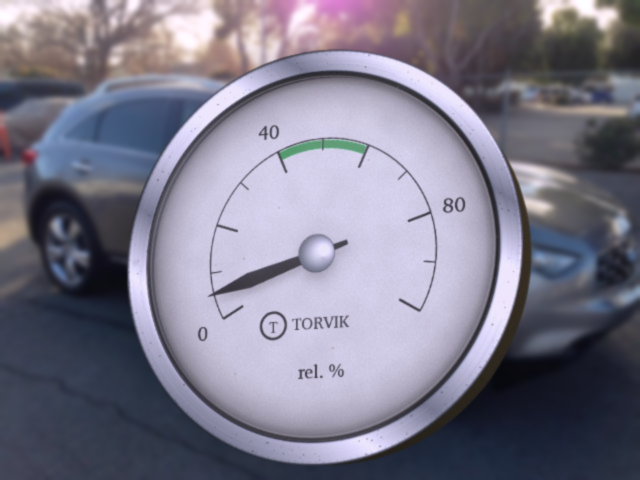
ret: {"value": 5, "unit": "%"}
